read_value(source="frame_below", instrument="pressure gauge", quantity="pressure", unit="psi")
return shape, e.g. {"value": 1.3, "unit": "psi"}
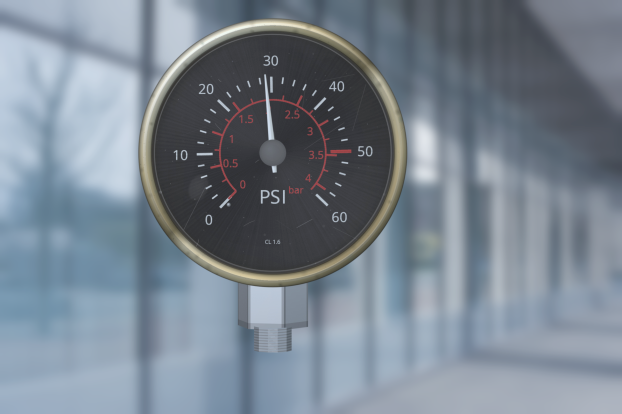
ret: {"value": 29, "unit": "psi"}
